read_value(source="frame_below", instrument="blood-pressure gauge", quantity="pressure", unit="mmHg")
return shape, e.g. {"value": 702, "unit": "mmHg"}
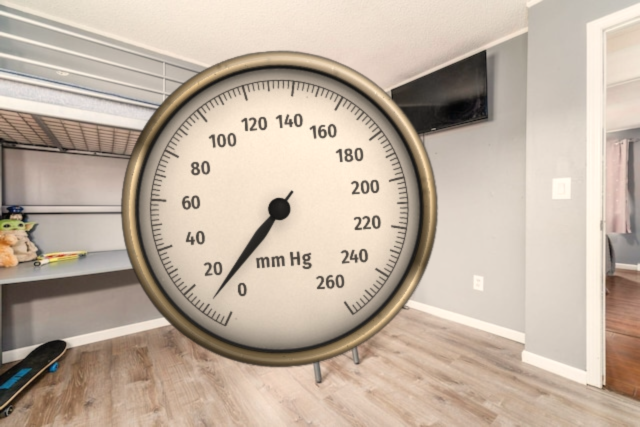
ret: {"value": 10, "unit": "mmHg"}
